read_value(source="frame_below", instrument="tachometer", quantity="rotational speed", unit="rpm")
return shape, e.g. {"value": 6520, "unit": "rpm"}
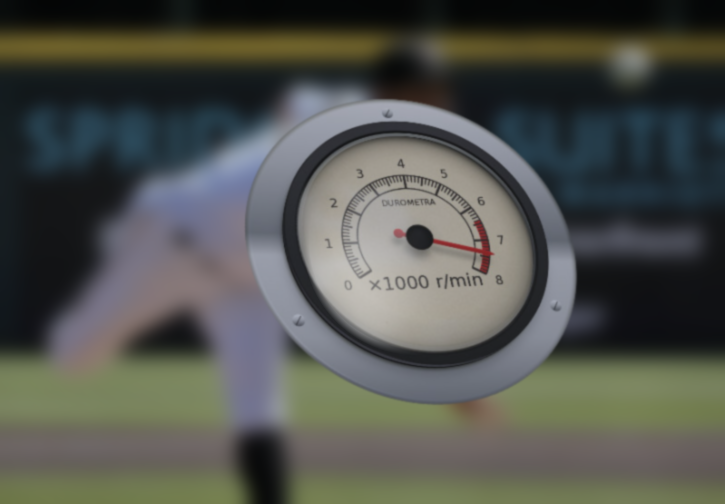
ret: {"value": 7500, "unit": "rpm"}
